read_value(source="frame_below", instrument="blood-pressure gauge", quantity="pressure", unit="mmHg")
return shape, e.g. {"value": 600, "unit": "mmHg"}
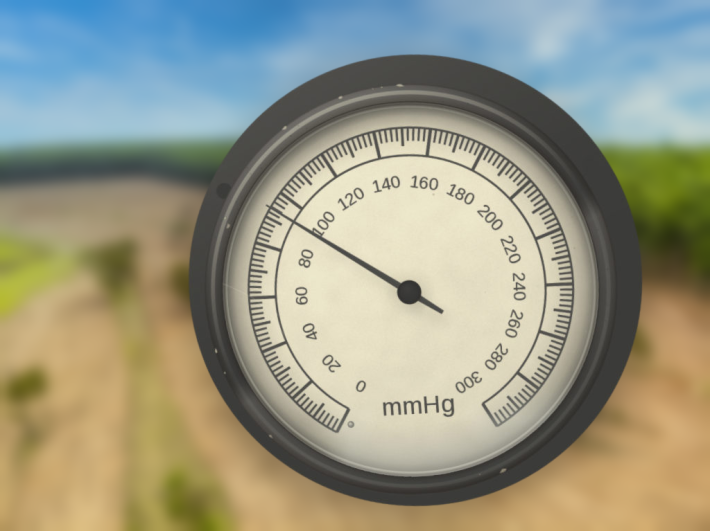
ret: {"value": 94, "unit": "mmHg"}
